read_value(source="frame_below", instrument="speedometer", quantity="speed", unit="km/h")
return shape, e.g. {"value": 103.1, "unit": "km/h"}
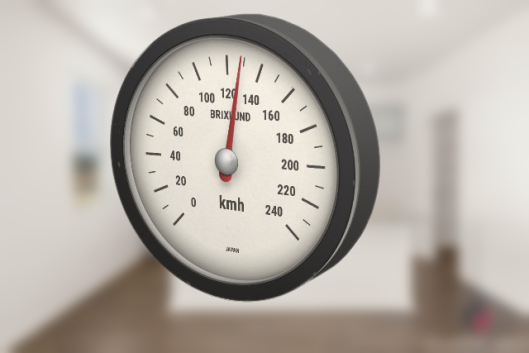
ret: {"value": 130, "unit": "km/h"}
